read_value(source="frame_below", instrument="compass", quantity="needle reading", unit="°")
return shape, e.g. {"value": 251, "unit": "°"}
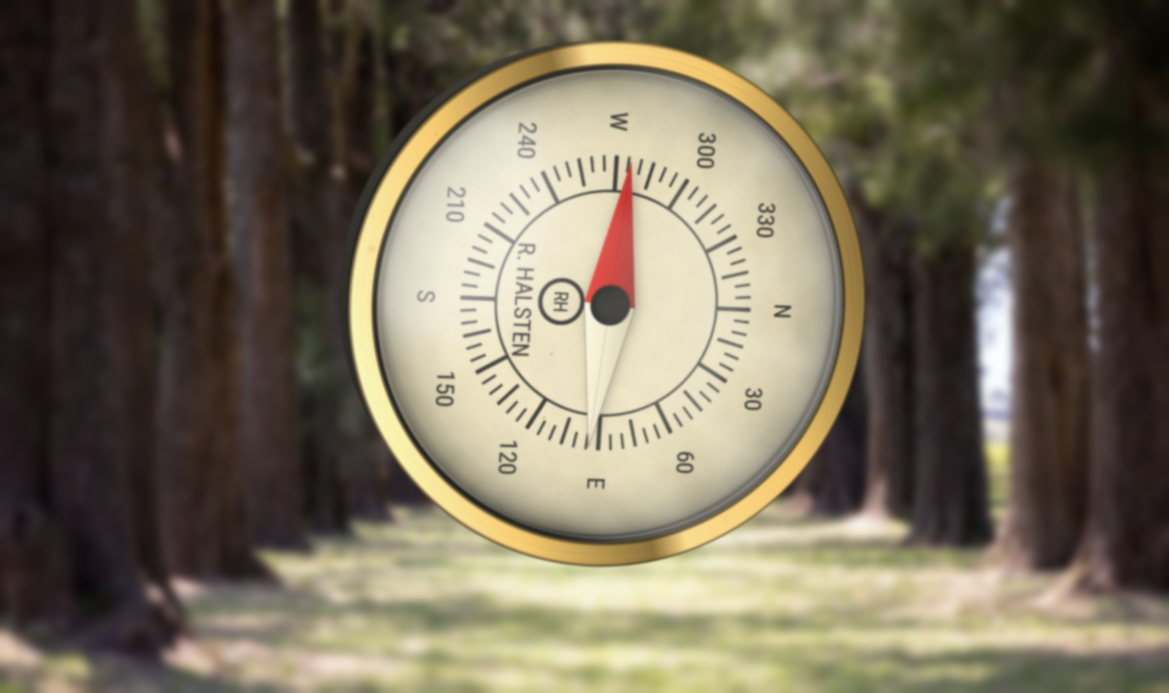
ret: {"value": 275, "unit": "°"}
